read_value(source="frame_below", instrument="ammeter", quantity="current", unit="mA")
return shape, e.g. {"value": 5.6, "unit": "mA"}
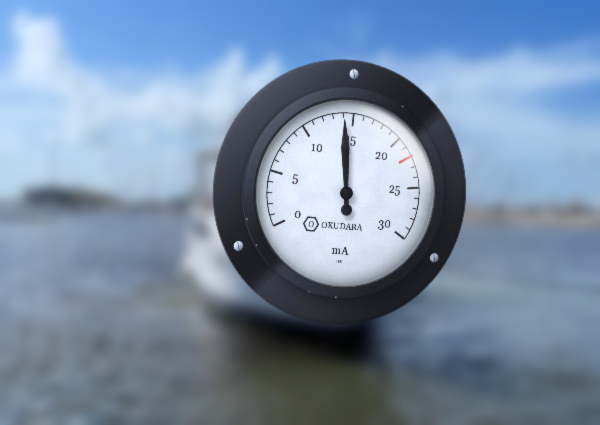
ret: {"value": 14, "unit": "mA"}
